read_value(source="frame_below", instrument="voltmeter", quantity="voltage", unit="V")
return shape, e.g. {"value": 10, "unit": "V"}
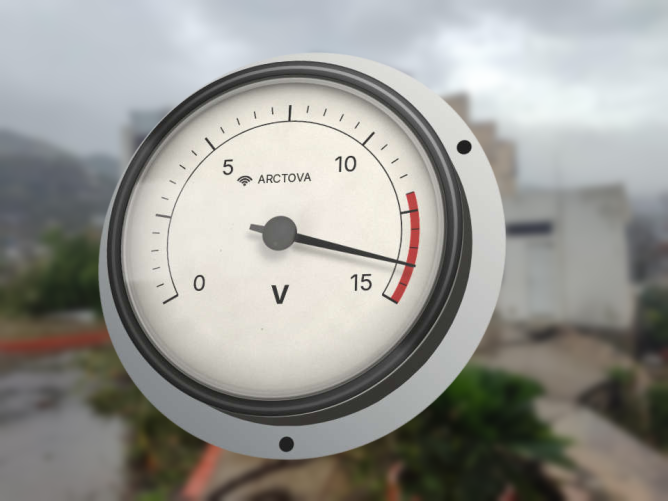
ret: {"value": 14, "unit": "V"}
